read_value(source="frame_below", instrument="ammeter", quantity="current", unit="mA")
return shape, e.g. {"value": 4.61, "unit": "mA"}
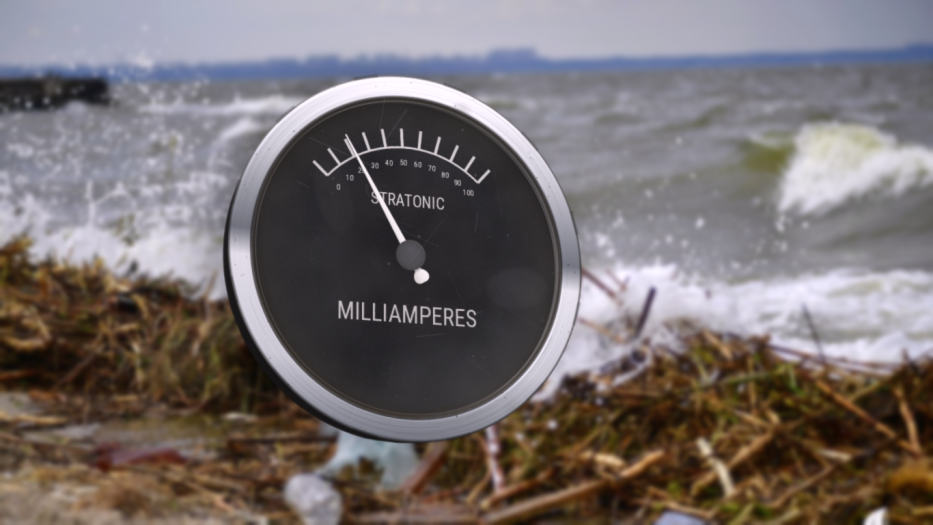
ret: {"value": 20, "unit": "mA"}
